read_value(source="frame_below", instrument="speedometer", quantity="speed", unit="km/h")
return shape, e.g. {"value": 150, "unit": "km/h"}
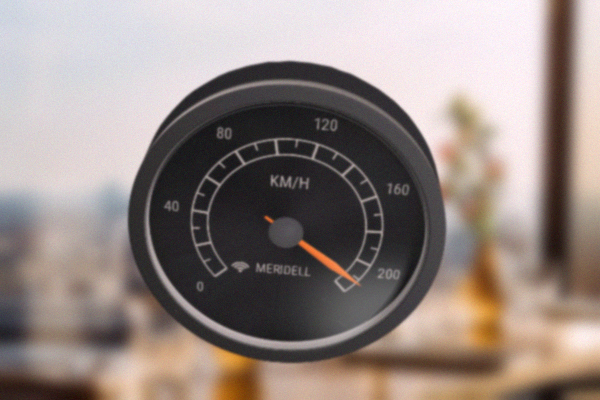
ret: {"value": 210, "unit": "km/h"}
